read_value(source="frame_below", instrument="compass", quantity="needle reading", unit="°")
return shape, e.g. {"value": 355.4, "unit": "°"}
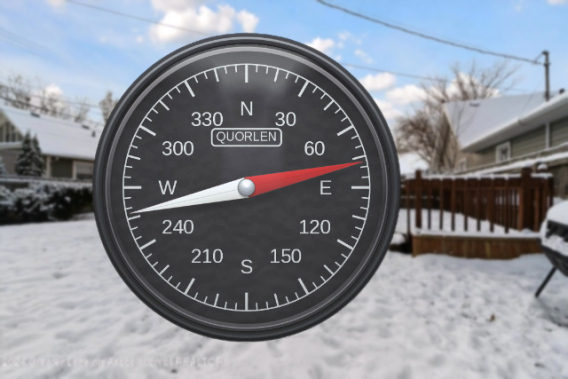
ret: {"value": 77.5, "unit": "°"}
